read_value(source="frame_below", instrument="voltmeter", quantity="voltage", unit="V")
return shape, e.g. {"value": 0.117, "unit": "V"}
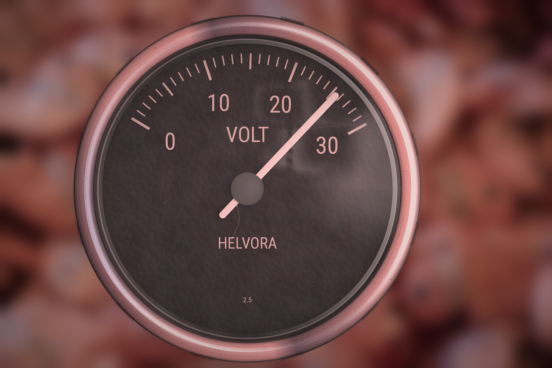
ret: {"value": 25.5, "unit": "V"}
